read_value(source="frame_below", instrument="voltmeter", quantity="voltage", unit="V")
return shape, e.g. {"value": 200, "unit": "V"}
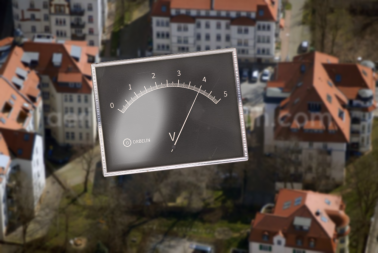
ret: {"value": 4, "unit": "V"}
